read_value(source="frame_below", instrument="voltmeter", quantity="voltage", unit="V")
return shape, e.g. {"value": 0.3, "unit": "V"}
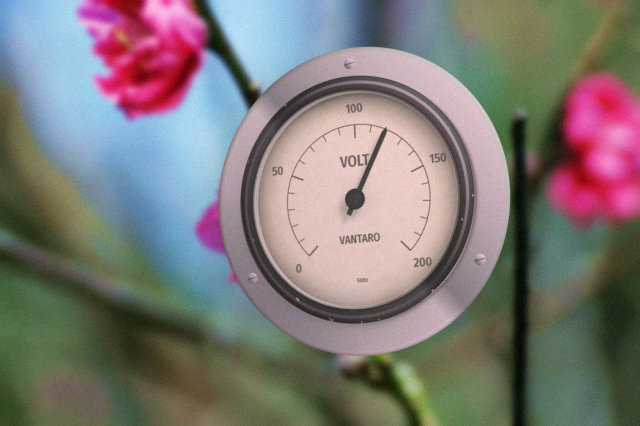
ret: {"value": 120, "unit": "V"}
